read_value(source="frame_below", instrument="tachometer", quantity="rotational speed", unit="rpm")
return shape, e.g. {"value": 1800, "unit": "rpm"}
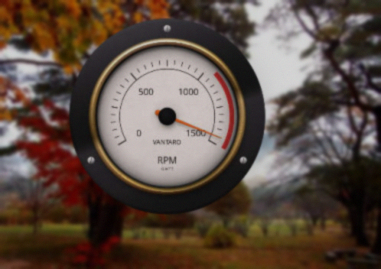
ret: {"value": 1450, "unit": "rpm"}
